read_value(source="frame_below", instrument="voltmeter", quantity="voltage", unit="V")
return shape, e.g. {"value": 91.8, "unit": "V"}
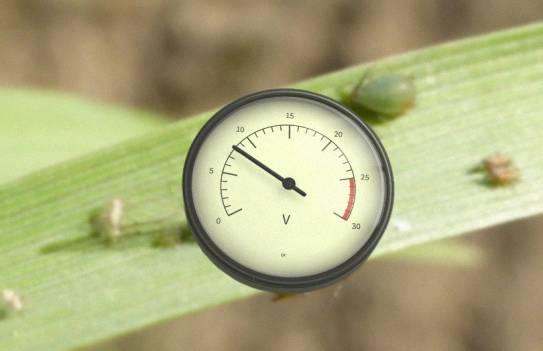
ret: {"value": 8, "unit": "V"}
